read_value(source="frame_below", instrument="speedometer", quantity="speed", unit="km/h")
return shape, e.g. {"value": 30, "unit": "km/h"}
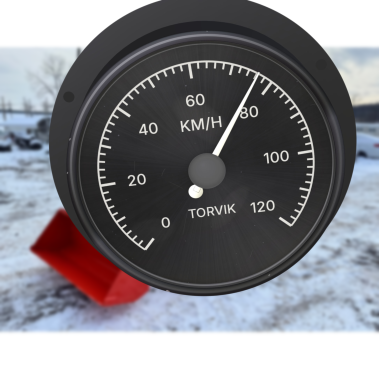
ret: {"value": 76, "unit": "km/h"}
